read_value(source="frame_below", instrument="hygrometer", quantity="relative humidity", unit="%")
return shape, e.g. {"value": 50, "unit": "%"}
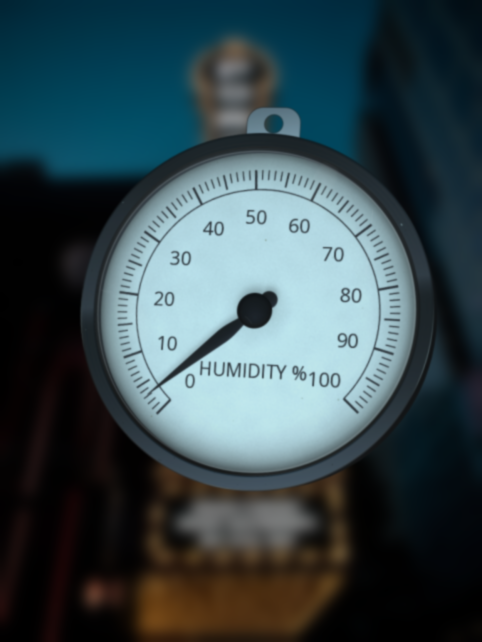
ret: {"value": 3, "unit": "%"}
